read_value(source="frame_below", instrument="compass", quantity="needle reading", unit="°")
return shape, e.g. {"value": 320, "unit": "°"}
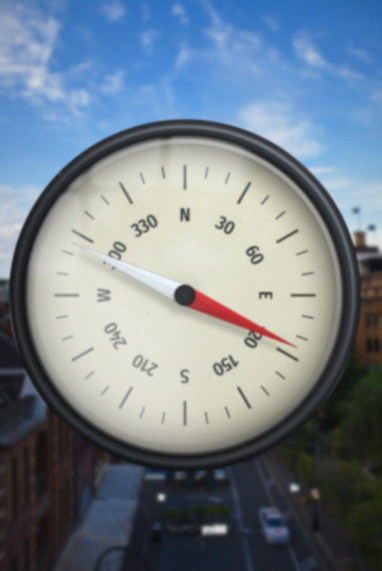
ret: {"value": 115, "unit": "°"}
